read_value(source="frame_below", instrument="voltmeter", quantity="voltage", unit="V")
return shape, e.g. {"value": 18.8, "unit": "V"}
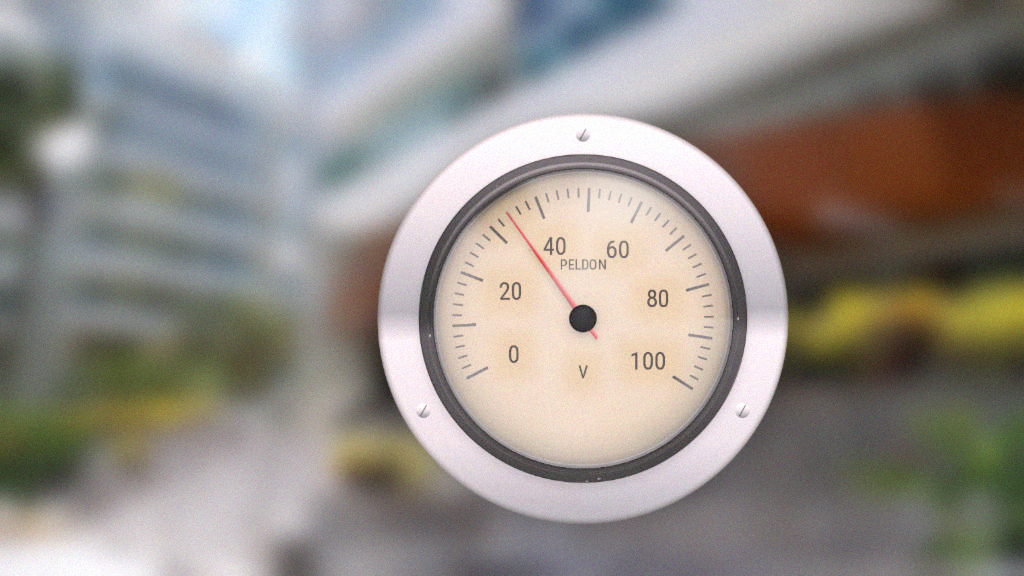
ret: {"value": 34, "unit": "V"}
